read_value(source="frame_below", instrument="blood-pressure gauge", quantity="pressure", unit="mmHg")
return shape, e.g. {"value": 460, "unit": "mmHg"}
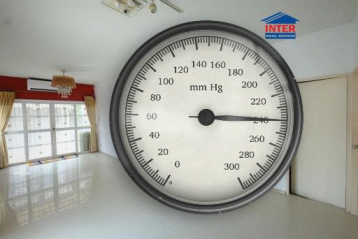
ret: {"value": 240, "unit": "mmHg"}
